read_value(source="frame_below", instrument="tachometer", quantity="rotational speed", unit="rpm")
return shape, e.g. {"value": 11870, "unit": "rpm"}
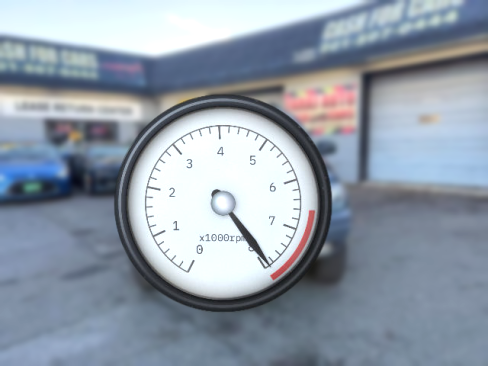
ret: {"value": 7900, "unit": "rpm"}
